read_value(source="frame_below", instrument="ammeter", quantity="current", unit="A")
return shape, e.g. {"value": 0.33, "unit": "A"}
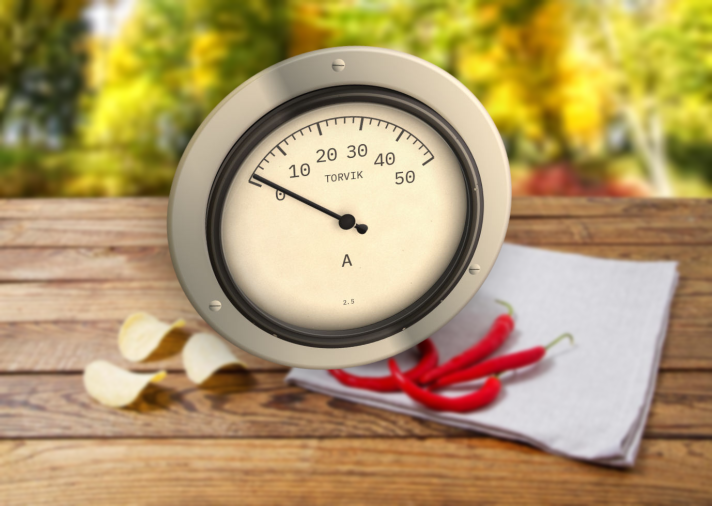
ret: {"value": 2, "unit": "A"}
